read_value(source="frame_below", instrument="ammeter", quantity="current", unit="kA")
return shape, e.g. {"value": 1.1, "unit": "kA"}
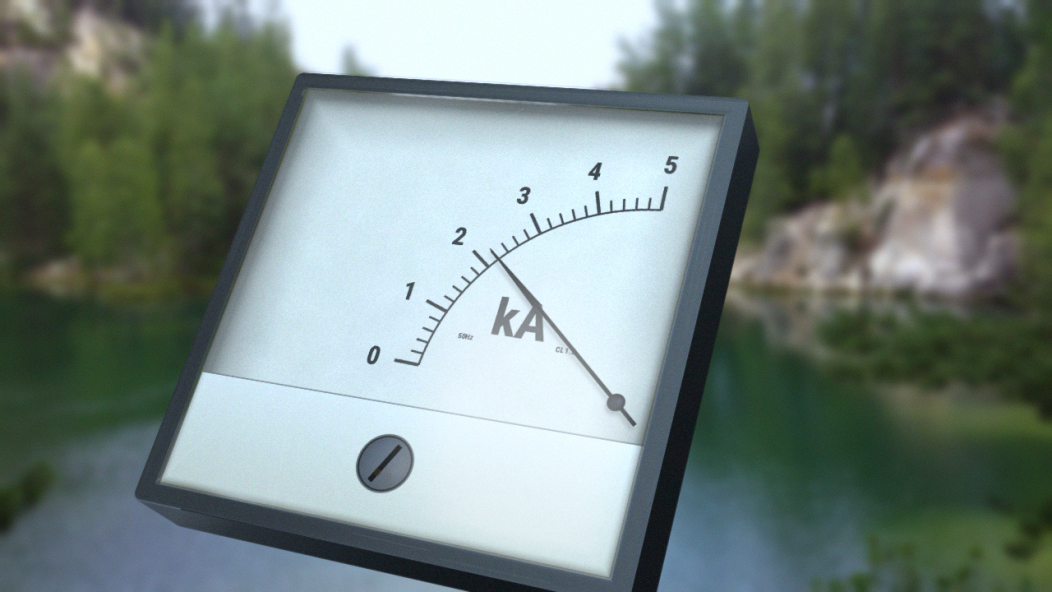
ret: {"value": 2.2, "unit": "kA"}
